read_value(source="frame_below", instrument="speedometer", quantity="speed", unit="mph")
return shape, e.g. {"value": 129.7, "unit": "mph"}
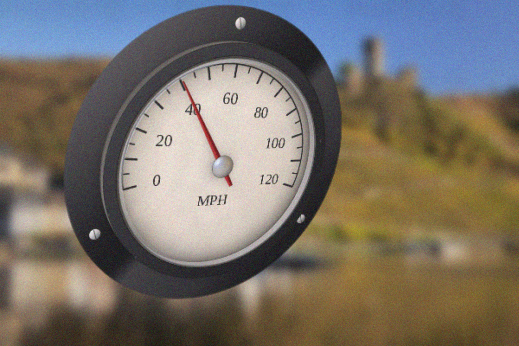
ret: {"value": 40, "unit": "mph"}
